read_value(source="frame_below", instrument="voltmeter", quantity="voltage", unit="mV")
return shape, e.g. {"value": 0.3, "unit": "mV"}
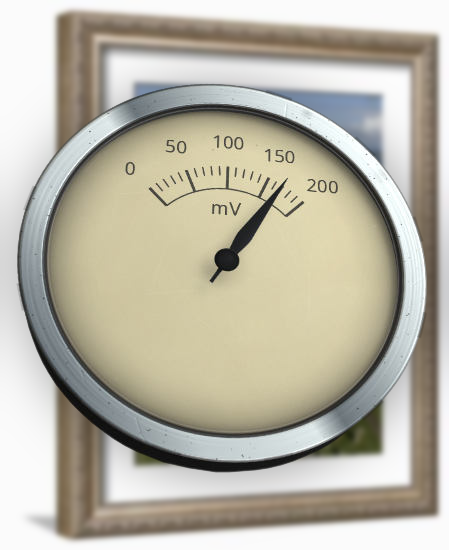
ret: {"value": 170, "unit": "mV"}
